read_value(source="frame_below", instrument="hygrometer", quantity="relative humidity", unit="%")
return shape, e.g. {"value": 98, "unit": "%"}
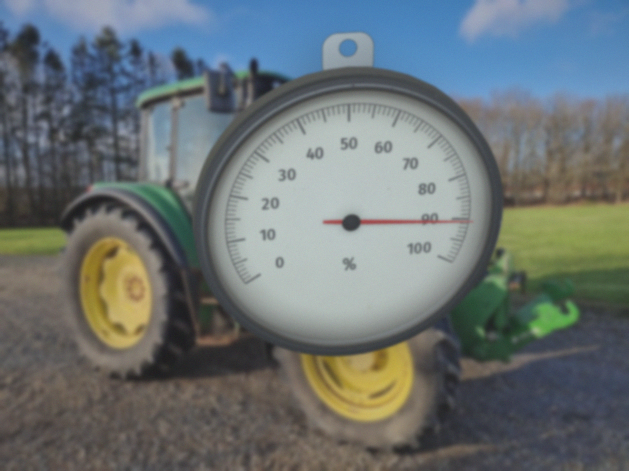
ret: {"value": 90, "unit": "%"}
